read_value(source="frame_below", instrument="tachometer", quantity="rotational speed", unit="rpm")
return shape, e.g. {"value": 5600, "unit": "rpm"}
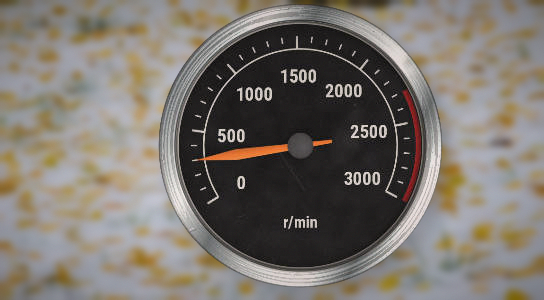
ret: {"value": 300, "unit": "rpm"}
